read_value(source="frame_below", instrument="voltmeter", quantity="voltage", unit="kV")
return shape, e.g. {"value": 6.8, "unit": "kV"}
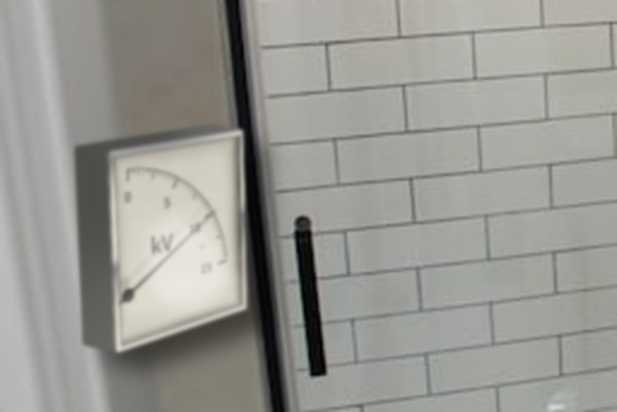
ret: {"value": 10, "unit": "kV"}
